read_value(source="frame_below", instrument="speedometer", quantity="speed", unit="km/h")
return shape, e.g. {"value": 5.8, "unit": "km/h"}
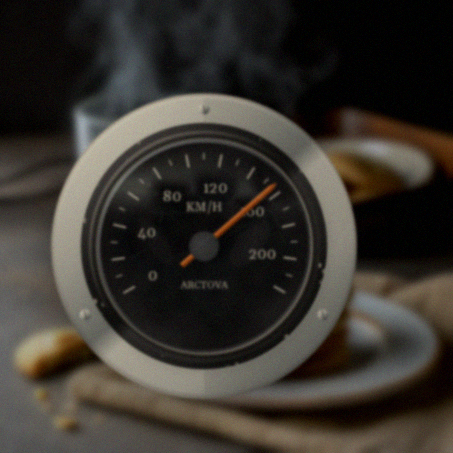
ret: {"value": 155, "unit": "km/h"}
